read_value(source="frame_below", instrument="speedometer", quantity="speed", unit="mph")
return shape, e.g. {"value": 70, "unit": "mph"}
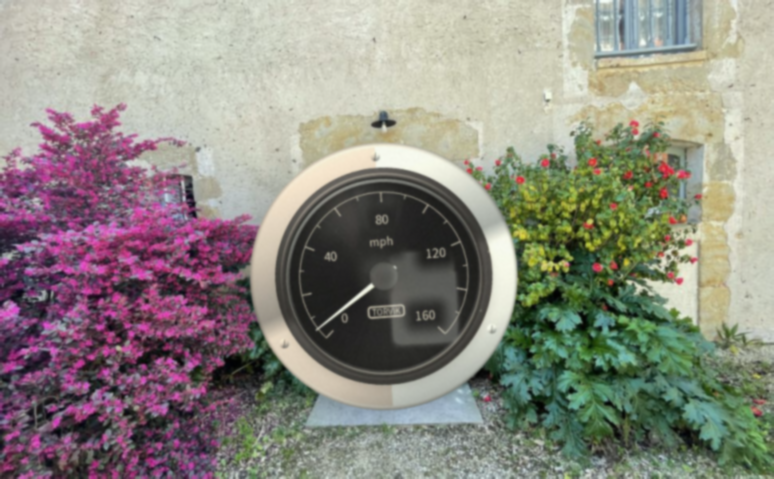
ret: {"value": 5, "unit": "mph"}
